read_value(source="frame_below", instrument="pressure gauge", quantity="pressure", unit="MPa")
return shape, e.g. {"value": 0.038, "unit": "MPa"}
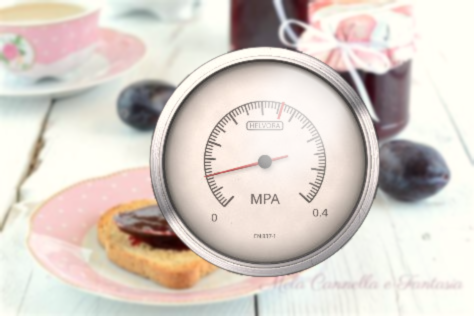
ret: {"value": 0.05, "unit": "MPa"}
